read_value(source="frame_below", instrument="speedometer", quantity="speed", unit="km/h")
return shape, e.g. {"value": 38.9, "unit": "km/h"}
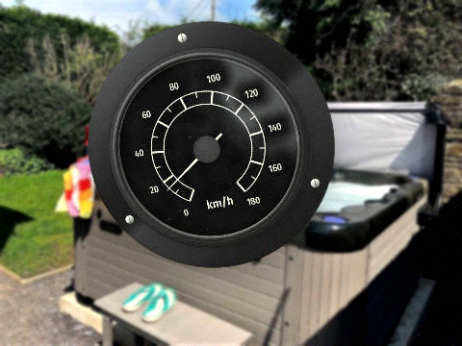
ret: {"value": 15, "unit": "km/h"}
